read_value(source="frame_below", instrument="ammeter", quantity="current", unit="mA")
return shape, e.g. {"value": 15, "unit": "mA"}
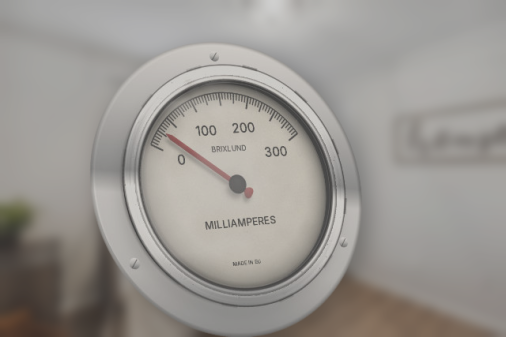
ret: {"value": 25, "unit": "mA"}
